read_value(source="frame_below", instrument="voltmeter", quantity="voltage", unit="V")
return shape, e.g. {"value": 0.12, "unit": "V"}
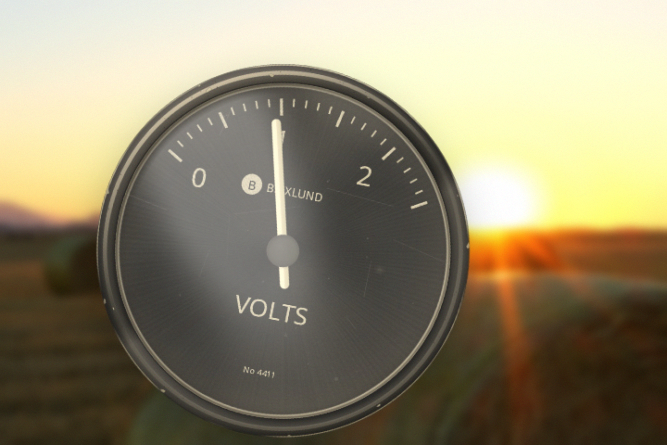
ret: {"value": 0.95, "unit": "V"}
